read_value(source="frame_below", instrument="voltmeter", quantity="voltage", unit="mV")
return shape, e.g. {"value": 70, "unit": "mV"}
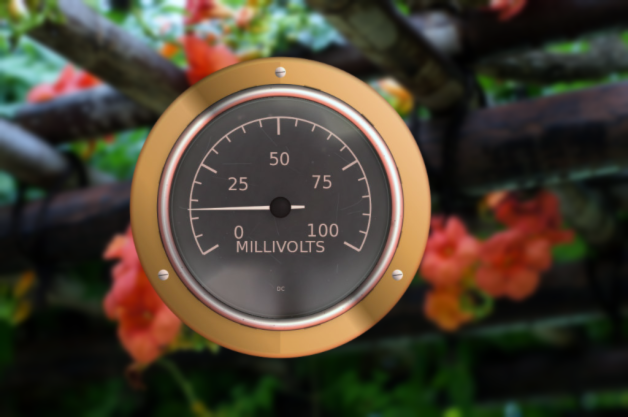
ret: {"value": 12.5, "unit": "mV"}
